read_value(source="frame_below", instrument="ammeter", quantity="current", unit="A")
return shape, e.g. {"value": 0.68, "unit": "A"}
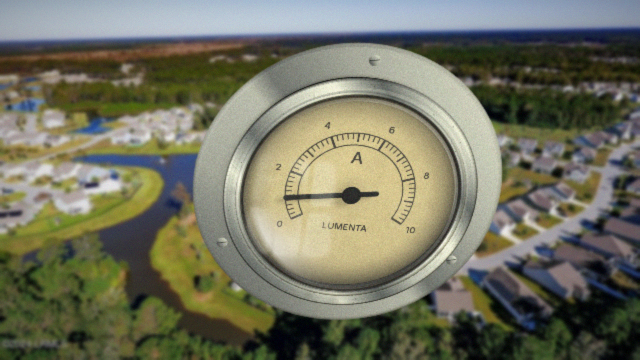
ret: {"value": 1, "unit": "A"}
